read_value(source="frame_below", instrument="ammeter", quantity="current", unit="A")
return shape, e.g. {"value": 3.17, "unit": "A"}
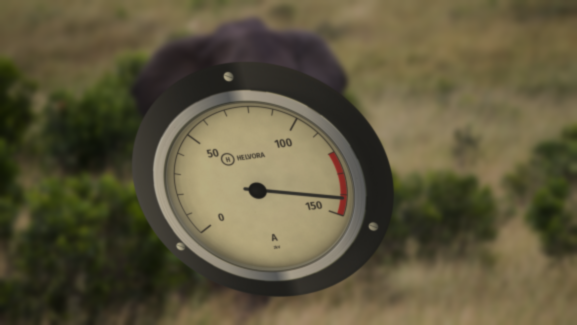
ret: {"value": 140, "unit": "A"}
